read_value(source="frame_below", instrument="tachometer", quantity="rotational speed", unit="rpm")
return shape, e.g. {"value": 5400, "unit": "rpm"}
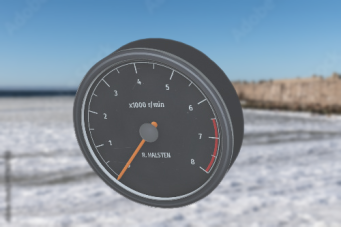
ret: {"value": 0, "unit": "rpm"}
